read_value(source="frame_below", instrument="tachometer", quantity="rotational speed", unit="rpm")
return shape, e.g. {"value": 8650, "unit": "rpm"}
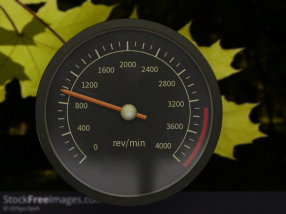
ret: {"value": 950, "unit": "rpm"}
